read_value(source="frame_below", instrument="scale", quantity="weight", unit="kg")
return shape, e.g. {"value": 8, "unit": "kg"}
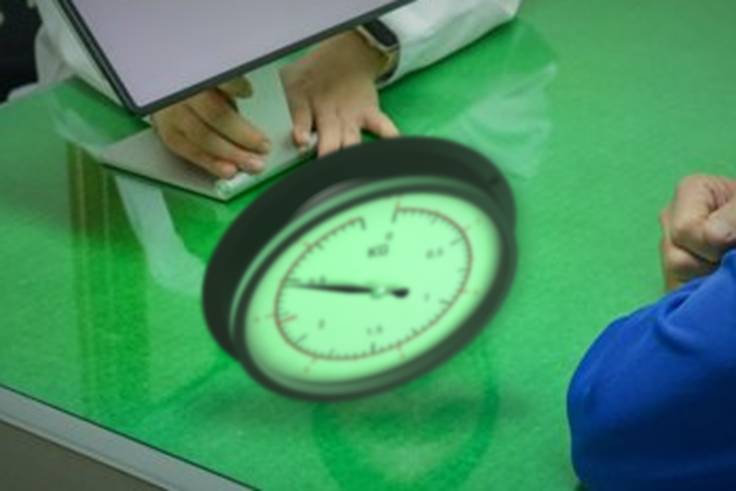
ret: {"value": 2.5, "unit": "kg"}
